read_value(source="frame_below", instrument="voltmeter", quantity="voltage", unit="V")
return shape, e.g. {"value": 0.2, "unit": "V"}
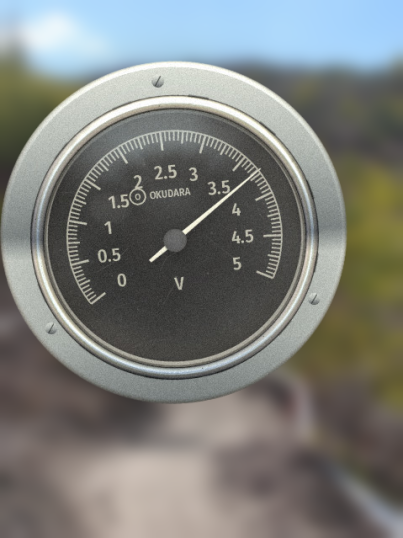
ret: {"value": 3.7, "unit": "V"}
